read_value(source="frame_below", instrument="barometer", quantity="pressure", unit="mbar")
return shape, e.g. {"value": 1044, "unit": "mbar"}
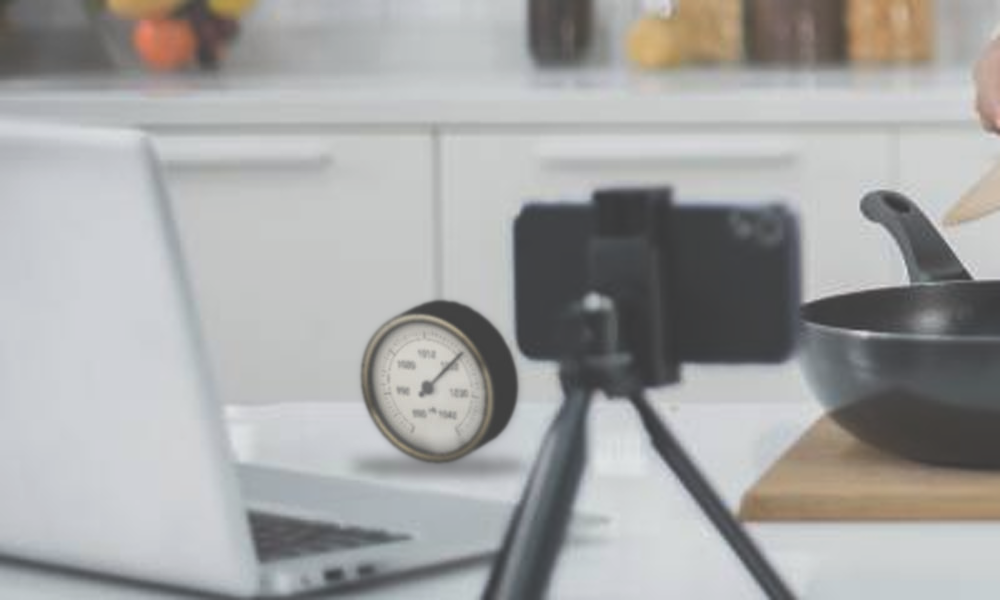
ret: {"value": 1020, "unit": "mbar"}
